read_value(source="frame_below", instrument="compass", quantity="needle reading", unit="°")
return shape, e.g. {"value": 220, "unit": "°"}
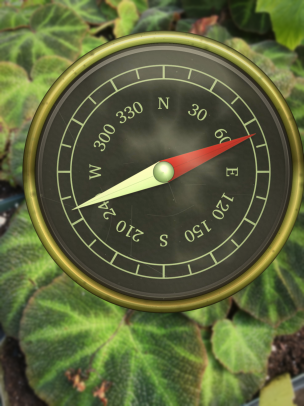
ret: {"value": 67.5, "unit": "°"}
